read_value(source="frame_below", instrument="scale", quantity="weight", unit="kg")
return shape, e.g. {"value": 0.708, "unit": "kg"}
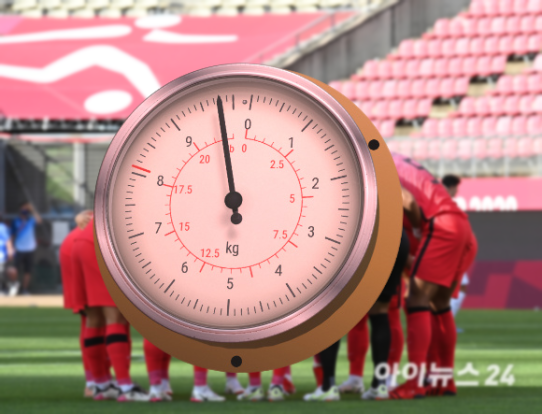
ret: {"value": 9.8, "unit": "kg"}
